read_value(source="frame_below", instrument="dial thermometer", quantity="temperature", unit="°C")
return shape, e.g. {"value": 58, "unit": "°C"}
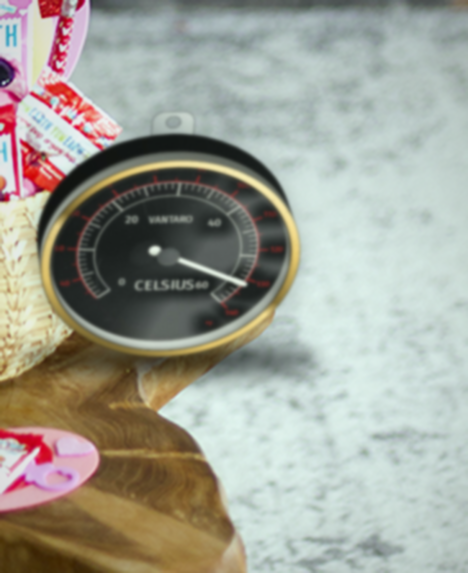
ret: {"value": 55, "unit": "°C"}
